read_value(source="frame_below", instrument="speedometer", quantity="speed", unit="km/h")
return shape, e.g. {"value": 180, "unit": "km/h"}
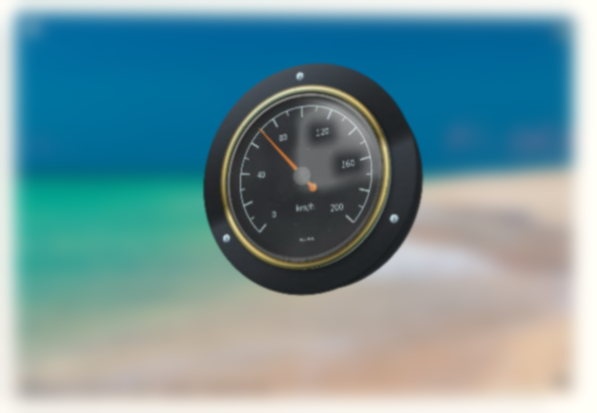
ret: {"value": 70, "unit": "km/h"}
